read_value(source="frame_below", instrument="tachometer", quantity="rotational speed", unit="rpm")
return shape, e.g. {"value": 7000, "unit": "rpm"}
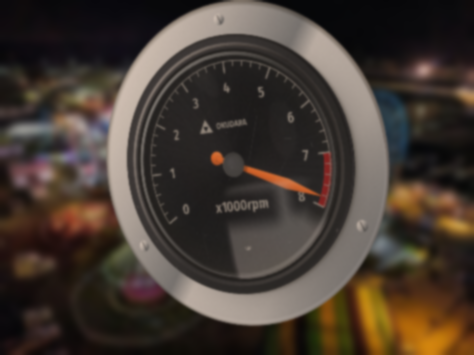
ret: {"value": 7800, "unit": "rpm"}
